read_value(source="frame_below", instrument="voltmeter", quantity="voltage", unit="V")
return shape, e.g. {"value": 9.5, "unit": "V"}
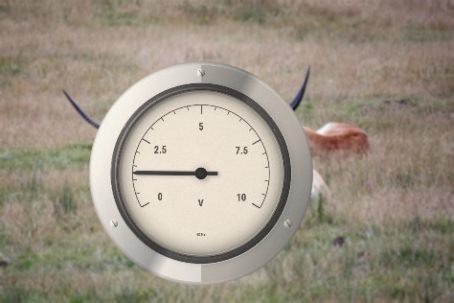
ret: {"value": 1.25, "unit": "V"}
